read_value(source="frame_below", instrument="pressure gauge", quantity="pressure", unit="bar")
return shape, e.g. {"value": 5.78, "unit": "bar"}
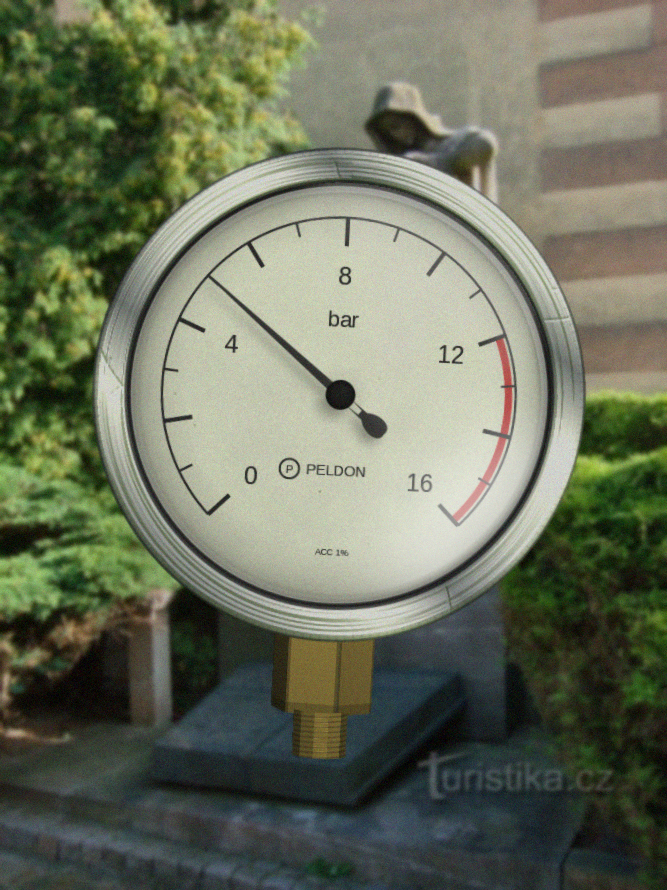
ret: {"value": 5, "unit": "bar"}
